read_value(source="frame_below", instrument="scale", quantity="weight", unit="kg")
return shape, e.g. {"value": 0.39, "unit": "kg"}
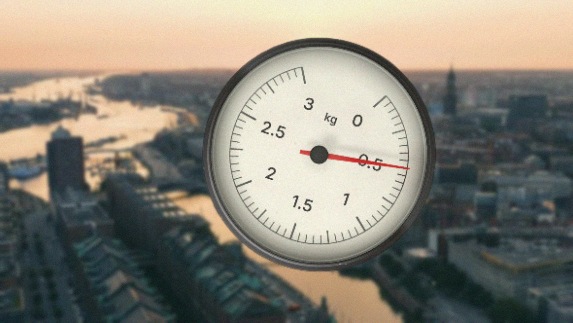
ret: {"value": 0.5, "unit": "kg"}
